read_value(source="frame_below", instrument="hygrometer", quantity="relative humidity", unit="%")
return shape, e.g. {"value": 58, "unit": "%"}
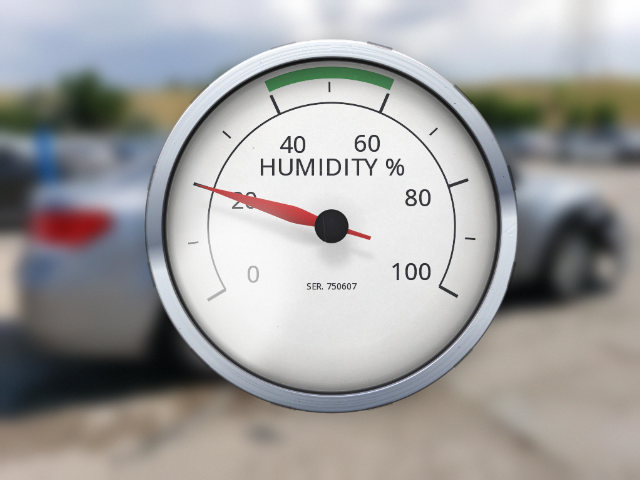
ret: {"value": 20, "unit": "%"}
